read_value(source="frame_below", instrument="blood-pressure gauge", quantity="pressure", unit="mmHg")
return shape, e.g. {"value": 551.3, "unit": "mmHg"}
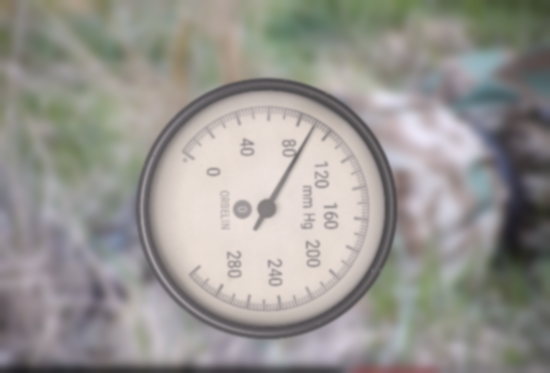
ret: {"value": 90, "unit": "mmHg"}
